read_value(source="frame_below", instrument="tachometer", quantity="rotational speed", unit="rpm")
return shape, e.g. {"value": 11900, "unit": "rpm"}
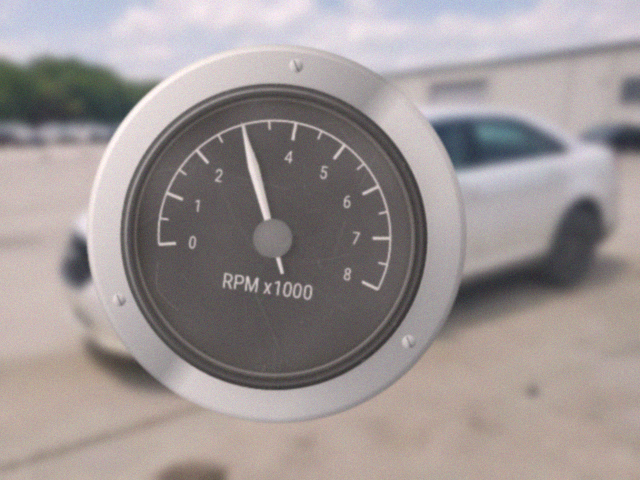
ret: {"value": 3000, "unit": "rpm"}
